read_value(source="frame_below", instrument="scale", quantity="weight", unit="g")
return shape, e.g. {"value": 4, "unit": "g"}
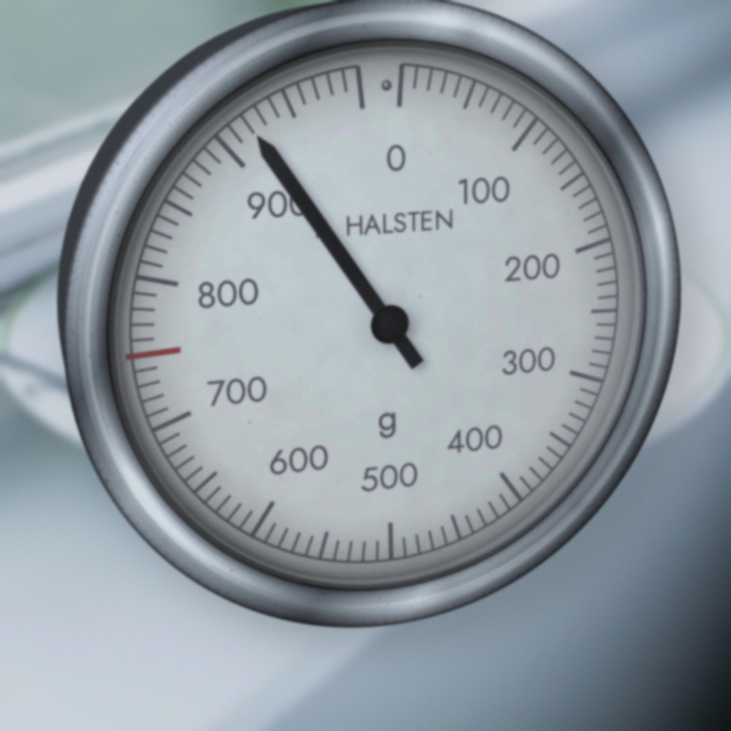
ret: {"value": 920, "unit": "g"}
